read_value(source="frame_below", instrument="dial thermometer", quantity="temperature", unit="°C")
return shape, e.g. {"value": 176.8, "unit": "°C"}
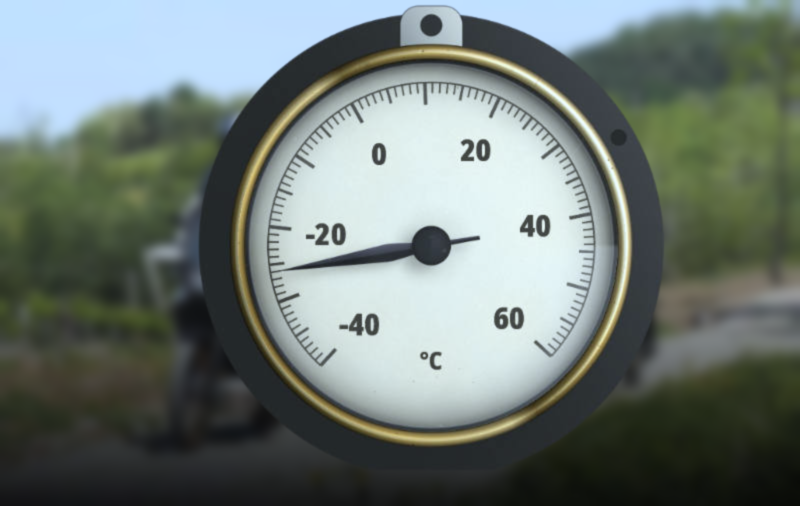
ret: {"value": -26, "unit": "°C"}
